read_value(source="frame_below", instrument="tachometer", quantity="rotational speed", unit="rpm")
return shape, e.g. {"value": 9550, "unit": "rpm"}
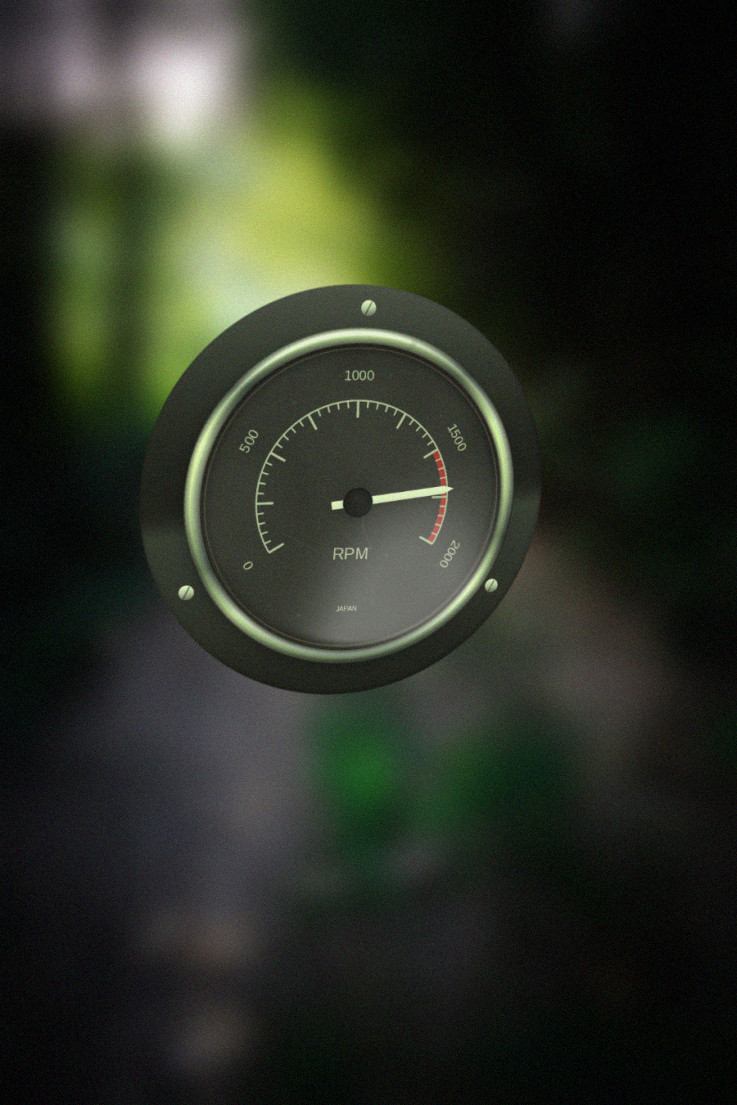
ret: {"value": 1700, "unit": "rpm"}
